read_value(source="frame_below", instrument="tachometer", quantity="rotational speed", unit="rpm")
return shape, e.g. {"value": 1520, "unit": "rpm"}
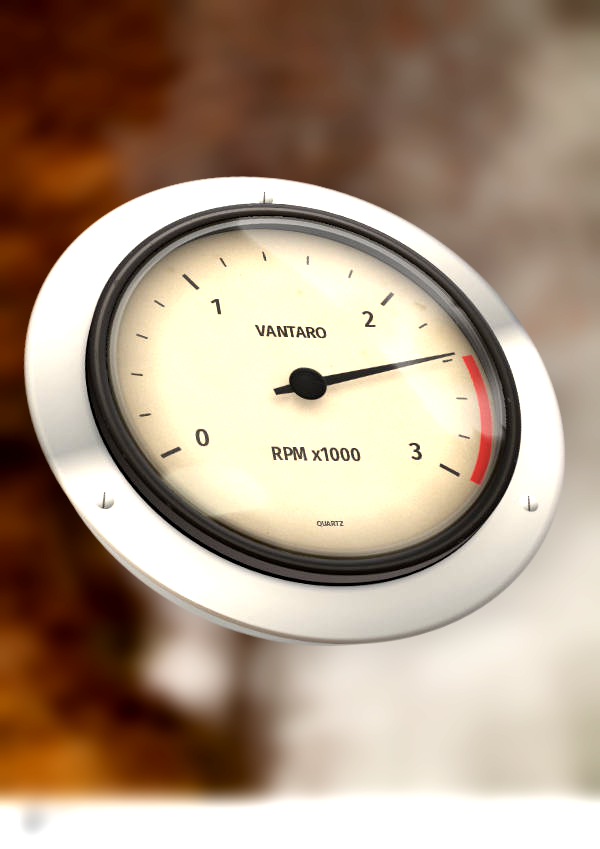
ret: {"value": 2400, "unit": "rpm"}
